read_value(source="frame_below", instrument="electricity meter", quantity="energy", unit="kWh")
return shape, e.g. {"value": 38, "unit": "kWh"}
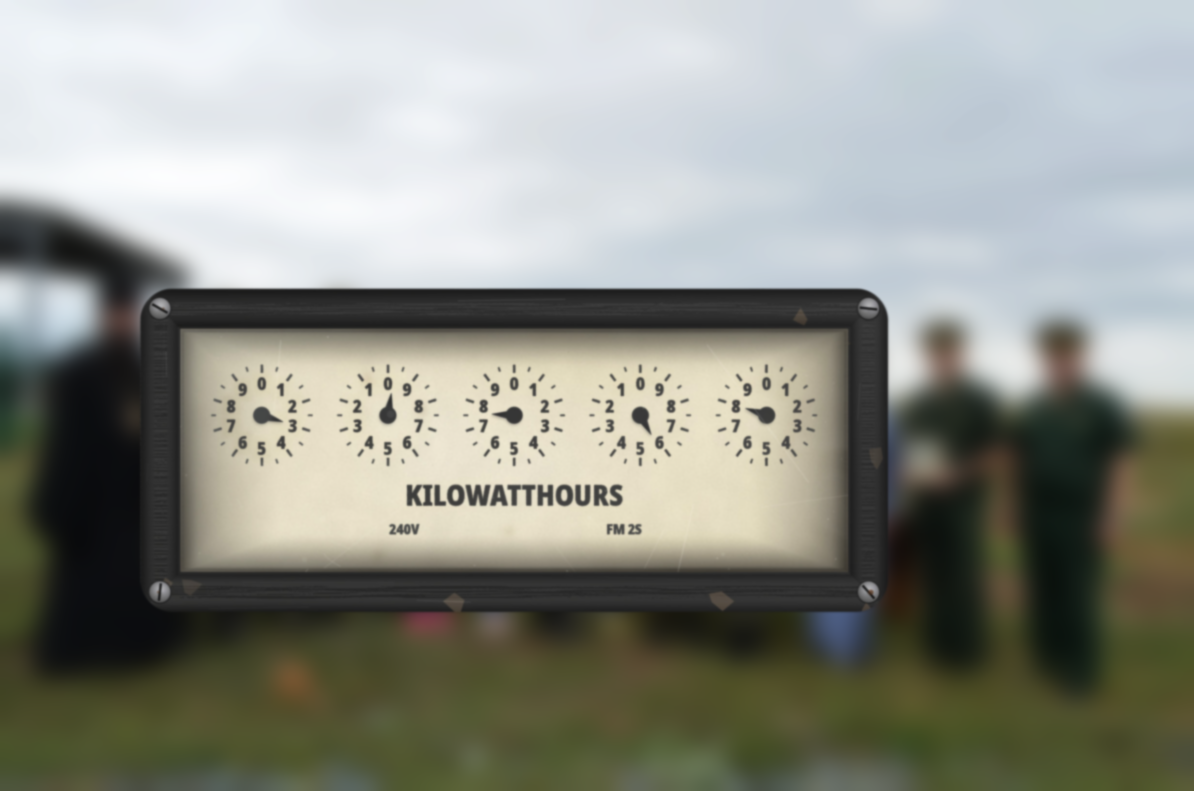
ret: {"value": 29758, "unit": "kWh"}
